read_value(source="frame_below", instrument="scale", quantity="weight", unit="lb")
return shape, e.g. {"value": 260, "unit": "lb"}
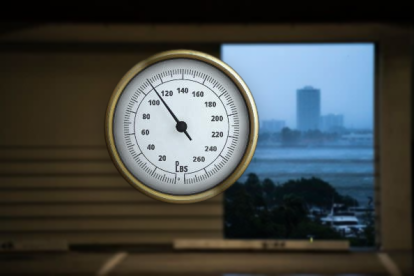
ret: {"value": 110, "unit": "lb"}
